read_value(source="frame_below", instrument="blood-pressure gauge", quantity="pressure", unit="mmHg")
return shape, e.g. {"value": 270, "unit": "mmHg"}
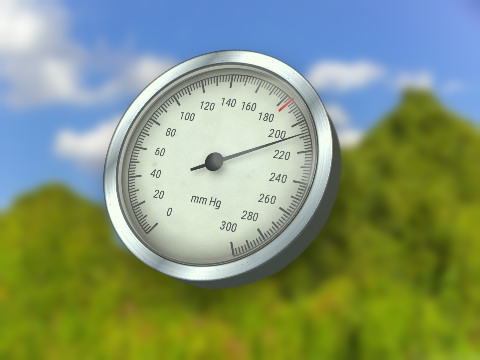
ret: {"value": 210, "unit": "mmHg"}
